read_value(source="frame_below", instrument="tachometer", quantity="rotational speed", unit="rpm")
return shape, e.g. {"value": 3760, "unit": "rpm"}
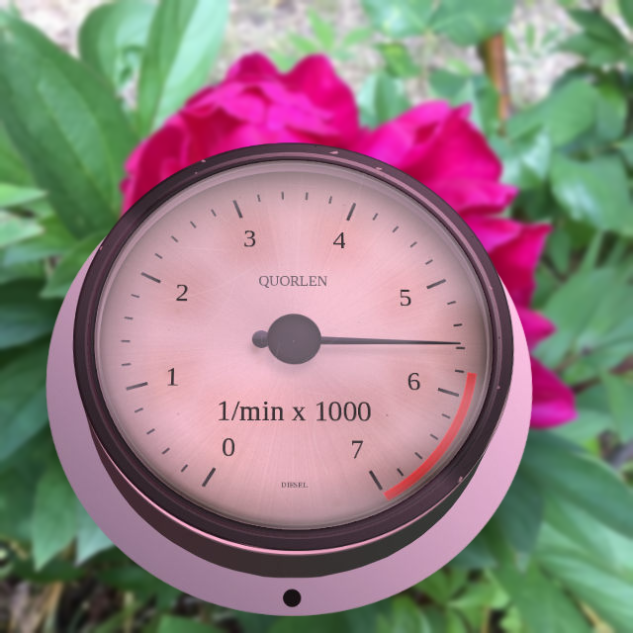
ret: {"value": 5600, "unit": "rpm"}
